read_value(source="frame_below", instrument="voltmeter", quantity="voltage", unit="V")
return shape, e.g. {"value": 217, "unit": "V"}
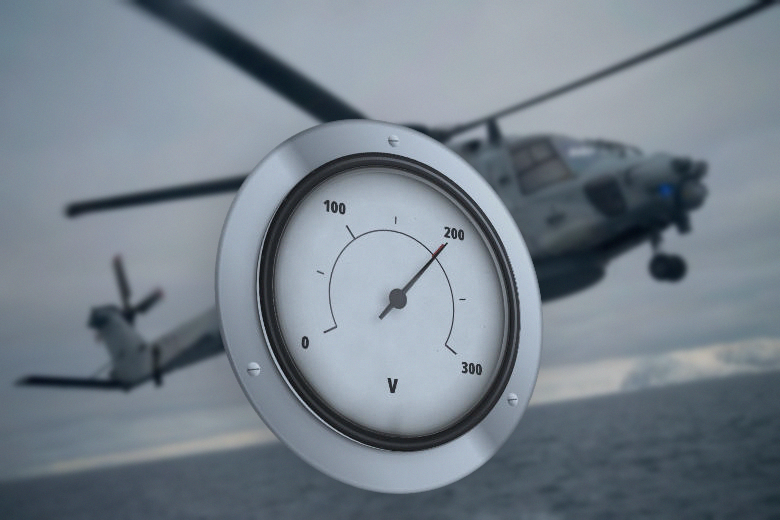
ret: {"value": 200, "unit": "V"}
